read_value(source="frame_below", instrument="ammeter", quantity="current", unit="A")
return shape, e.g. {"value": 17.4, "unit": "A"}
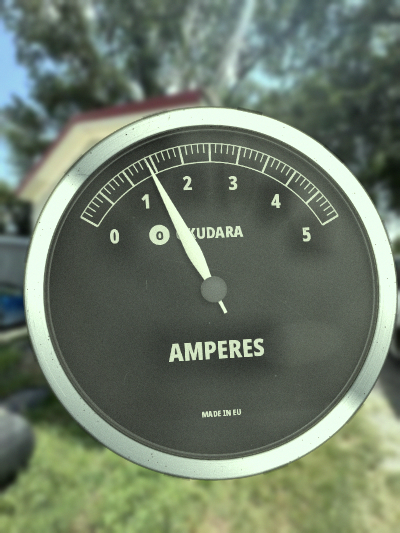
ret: {"value": 1.4, "unit": "A"}
